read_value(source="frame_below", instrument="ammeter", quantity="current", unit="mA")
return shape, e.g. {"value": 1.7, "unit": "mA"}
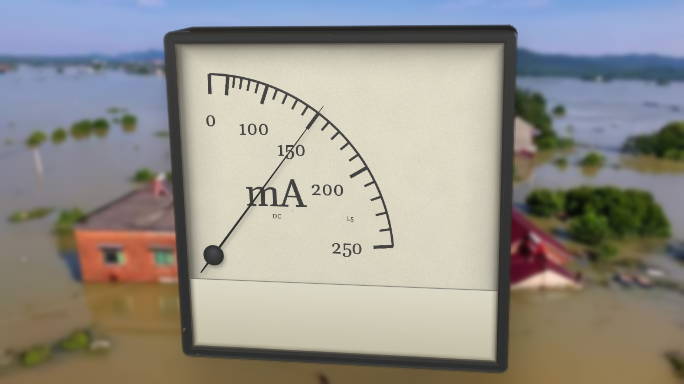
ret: {"value": 150, "unit": "mA"}
